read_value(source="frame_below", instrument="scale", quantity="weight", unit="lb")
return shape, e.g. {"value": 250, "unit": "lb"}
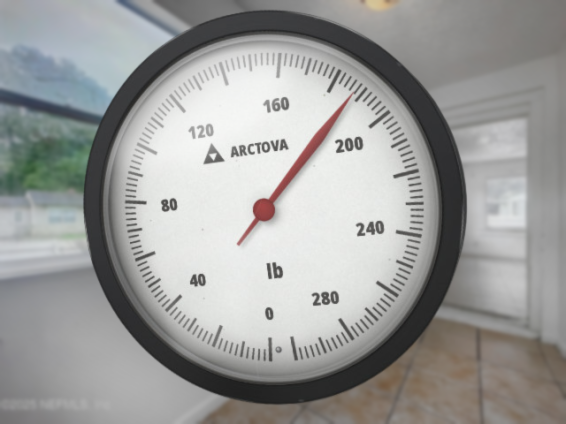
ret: {"value": 188, "unit": "lb"}
